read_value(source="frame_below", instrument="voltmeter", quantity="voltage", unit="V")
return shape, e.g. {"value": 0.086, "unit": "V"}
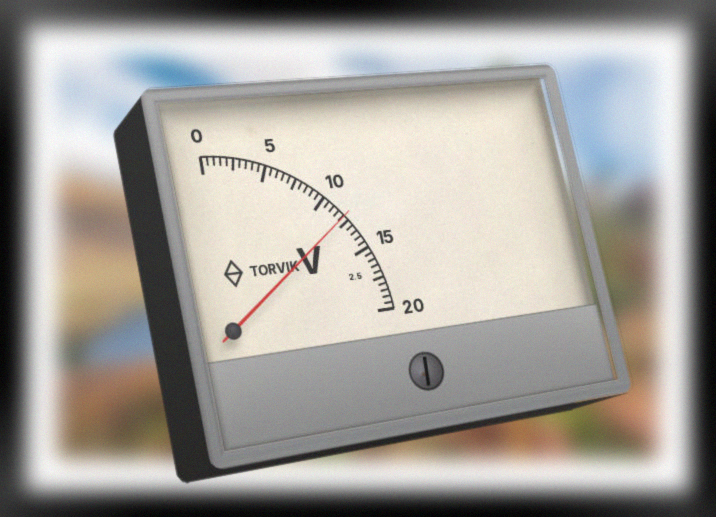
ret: {"value": 12, "unit": "V"}
